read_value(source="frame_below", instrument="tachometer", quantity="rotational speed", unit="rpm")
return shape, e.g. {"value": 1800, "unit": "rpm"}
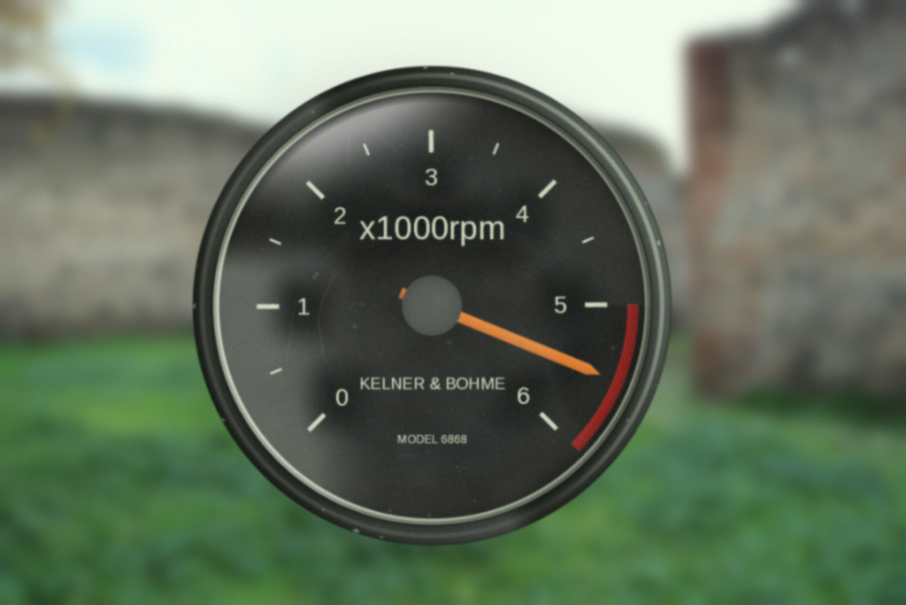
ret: {"value": 5500, "unit": "rpm"}
